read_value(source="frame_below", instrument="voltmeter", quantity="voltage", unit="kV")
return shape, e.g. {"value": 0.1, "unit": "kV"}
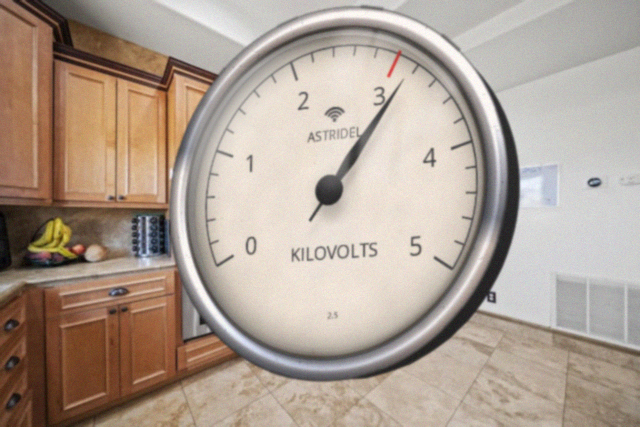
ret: {"value": 3.2, "unit": "kV"}
